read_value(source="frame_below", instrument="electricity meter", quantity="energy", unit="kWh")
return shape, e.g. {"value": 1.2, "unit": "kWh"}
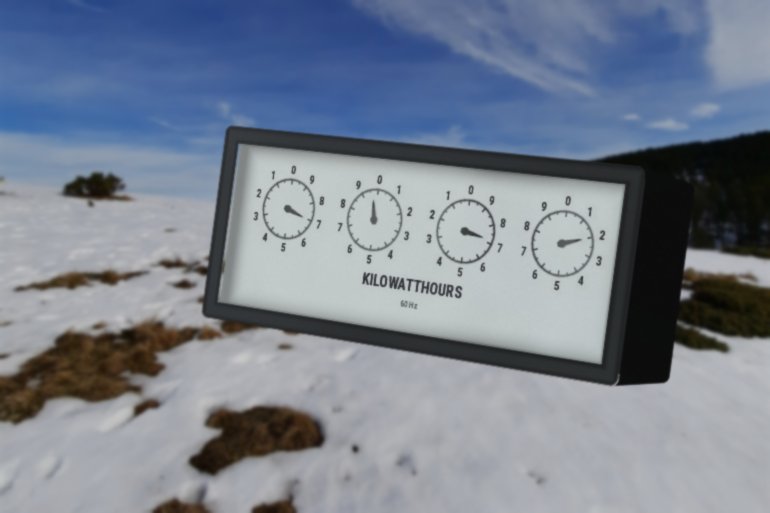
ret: {"value": 6972, "unit": "kWh"}
